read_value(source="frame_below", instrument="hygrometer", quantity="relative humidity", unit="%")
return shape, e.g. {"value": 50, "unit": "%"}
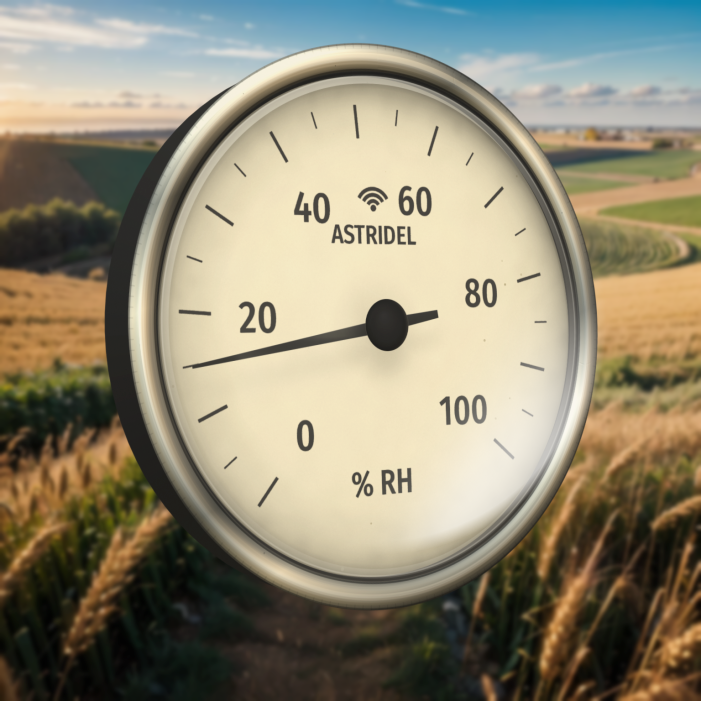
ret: {"value": 15, "unit": "%"}
